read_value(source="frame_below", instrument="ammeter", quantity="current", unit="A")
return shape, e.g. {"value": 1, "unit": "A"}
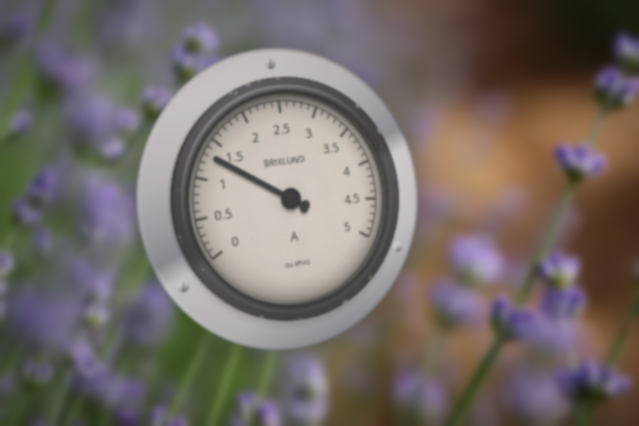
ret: {"value": 1.3, "unit": "A"}
